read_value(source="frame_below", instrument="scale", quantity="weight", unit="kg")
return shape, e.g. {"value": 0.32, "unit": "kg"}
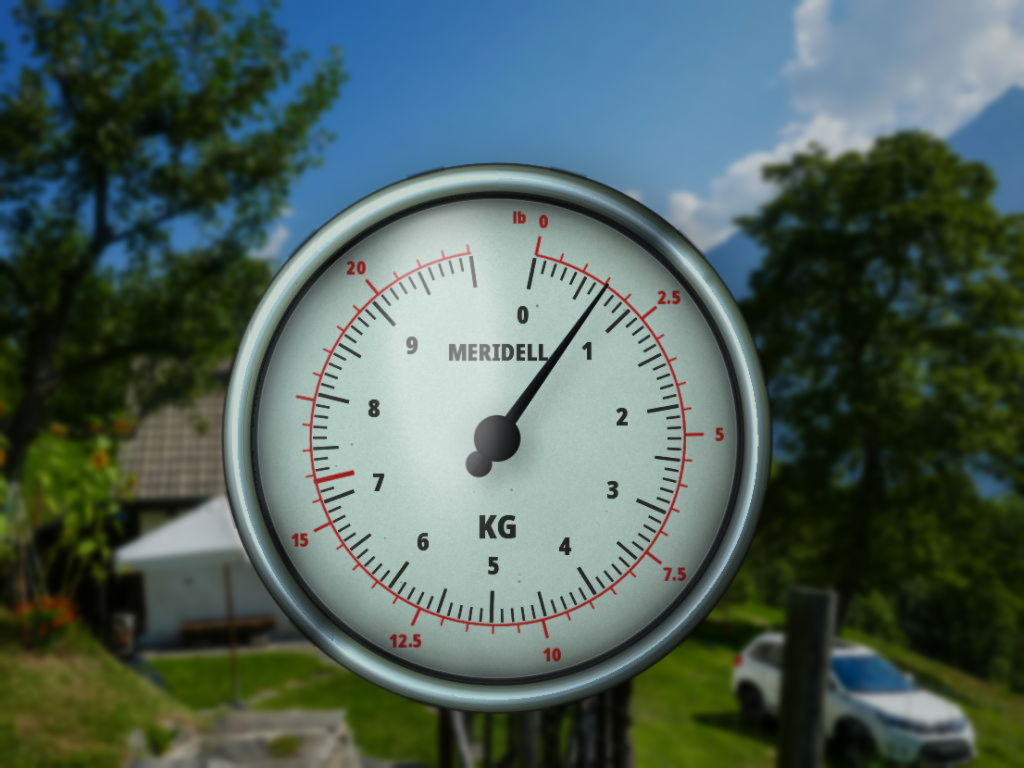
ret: {"value": 0.7, "unit": "kg"}
